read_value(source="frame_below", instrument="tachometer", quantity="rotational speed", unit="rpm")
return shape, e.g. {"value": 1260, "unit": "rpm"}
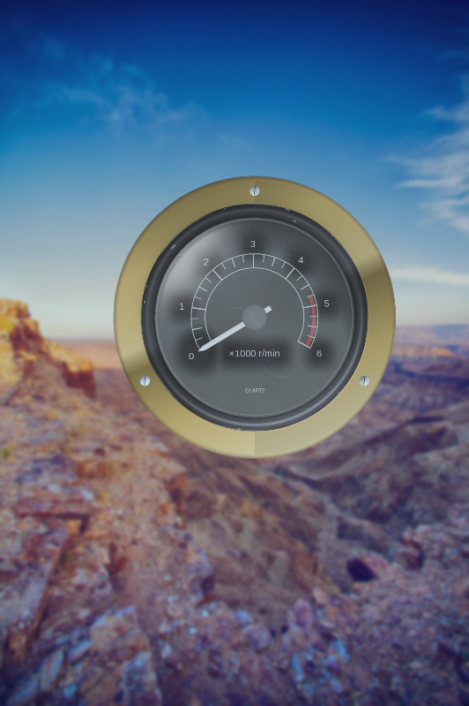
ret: {"value": 0, "unit": "rpm"}
